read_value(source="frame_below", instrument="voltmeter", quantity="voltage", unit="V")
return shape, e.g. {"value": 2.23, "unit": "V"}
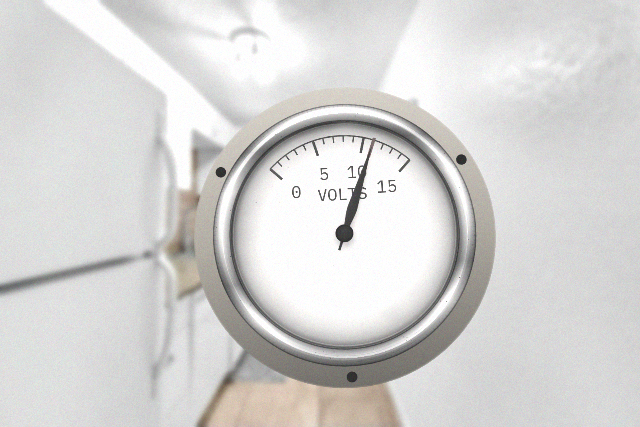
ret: {"value": 11, "unit": "V"}
